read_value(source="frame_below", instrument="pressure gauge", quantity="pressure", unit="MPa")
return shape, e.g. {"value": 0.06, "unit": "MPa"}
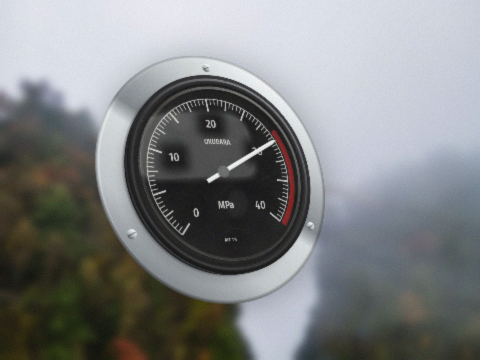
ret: {"value": 30, "unit": "MPa"}
